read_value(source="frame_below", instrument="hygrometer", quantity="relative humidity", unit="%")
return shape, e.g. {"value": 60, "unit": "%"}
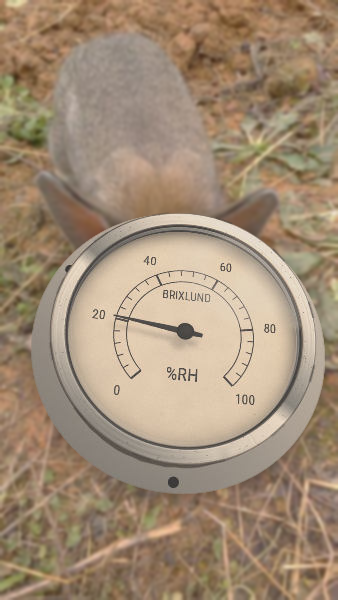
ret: {"value": 20, "unit": "%"}
